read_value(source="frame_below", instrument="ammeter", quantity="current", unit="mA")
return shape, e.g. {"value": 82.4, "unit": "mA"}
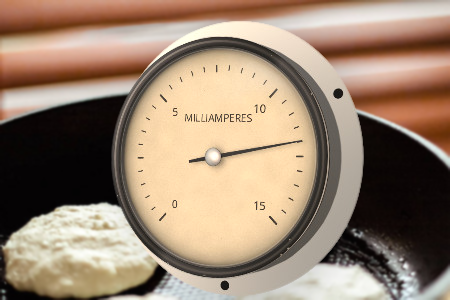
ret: {"value": 12, "unit": "mA"}
